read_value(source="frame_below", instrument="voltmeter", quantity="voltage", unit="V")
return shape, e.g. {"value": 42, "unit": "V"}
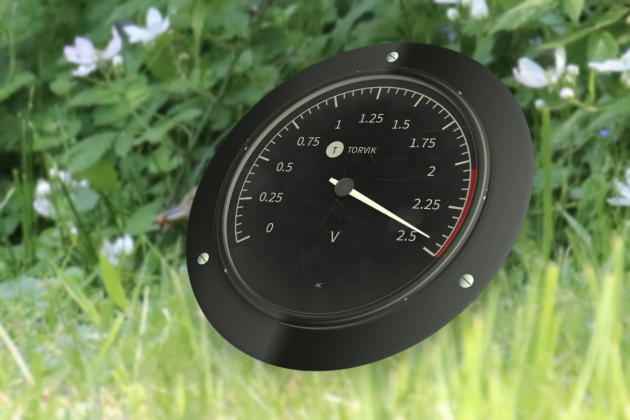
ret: {"value": 2.45, "unit": "V"}
